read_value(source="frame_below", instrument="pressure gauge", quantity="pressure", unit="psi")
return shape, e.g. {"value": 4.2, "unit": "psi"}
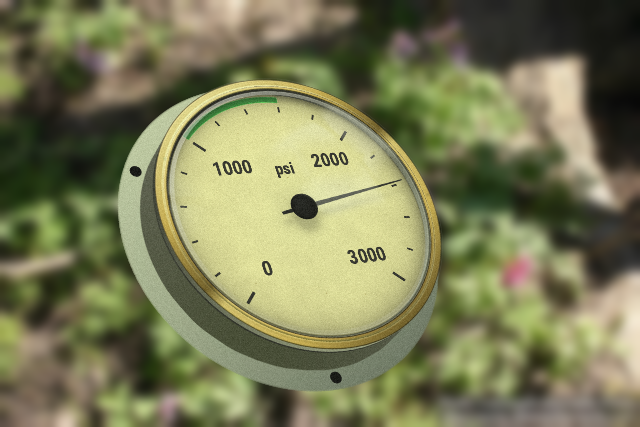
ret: {"value": 2400, "unit": "psi"}
